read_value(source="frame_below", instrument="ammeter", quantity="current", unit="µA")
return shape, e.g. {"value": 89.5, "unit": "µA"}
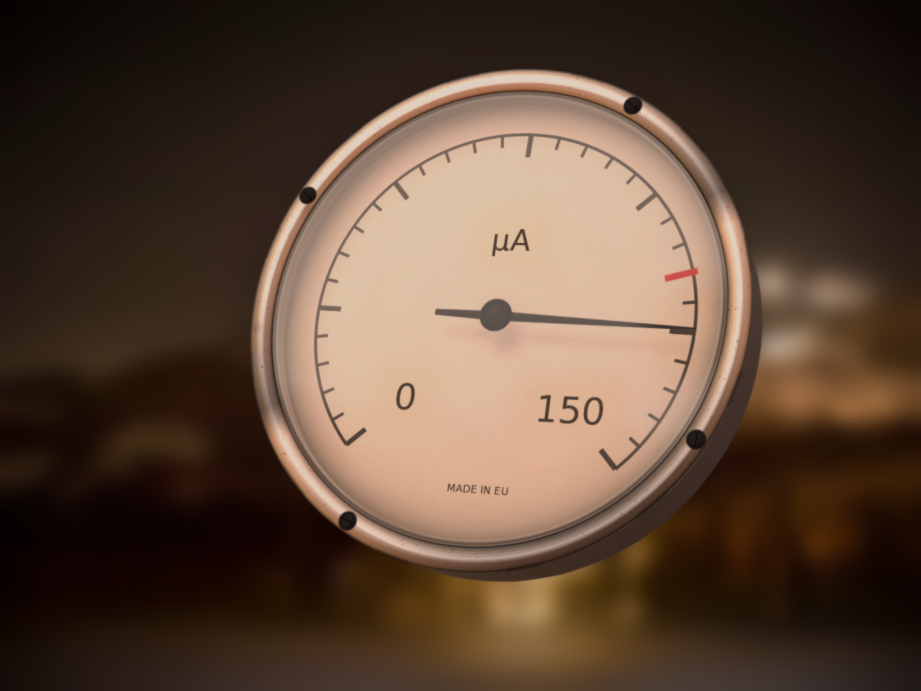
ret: {"value": 125, "unit": "µA"}
